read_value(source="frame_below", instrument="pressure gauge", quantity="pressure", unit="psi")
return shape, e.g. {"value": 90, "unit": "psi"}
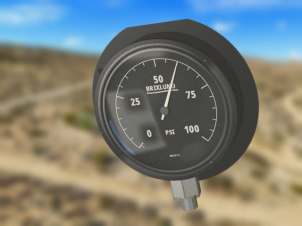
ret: {"value": 60, "unit": "psi"}
